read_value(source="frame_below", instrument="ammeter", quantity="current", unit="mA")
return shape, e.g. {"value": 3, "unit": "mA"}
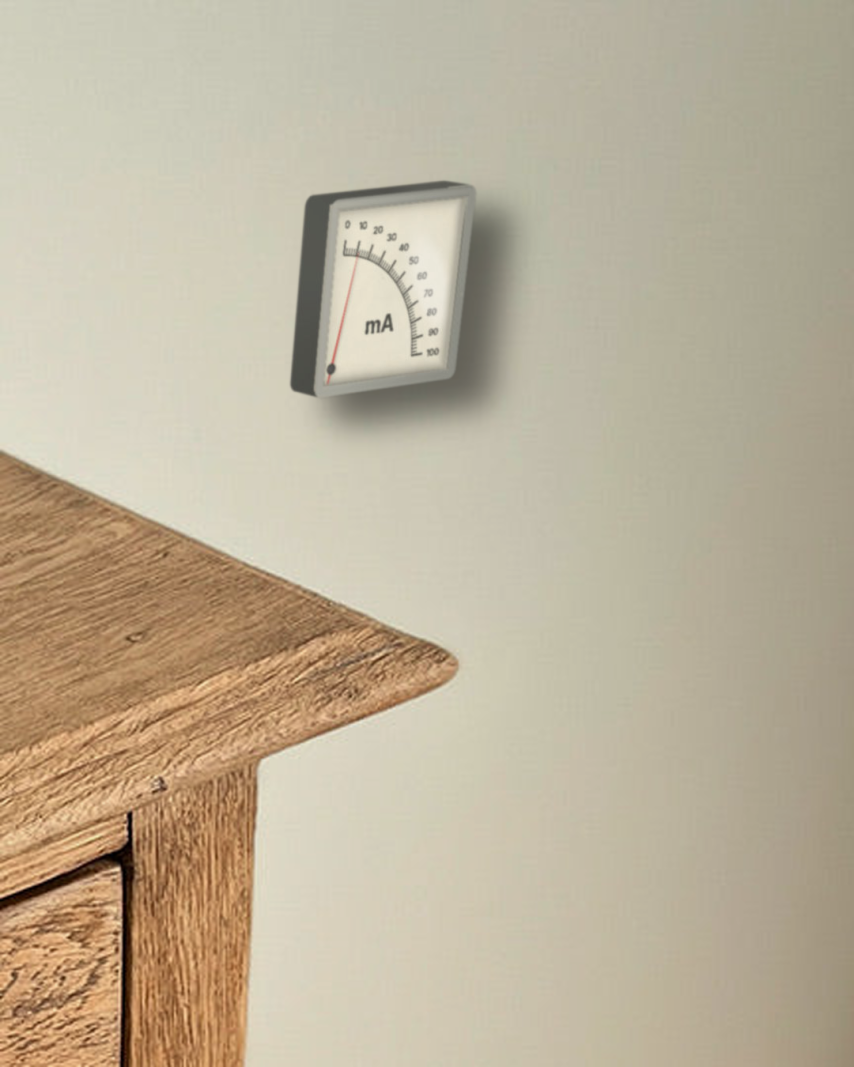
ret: {"value": 10, "unit": "mA"}
